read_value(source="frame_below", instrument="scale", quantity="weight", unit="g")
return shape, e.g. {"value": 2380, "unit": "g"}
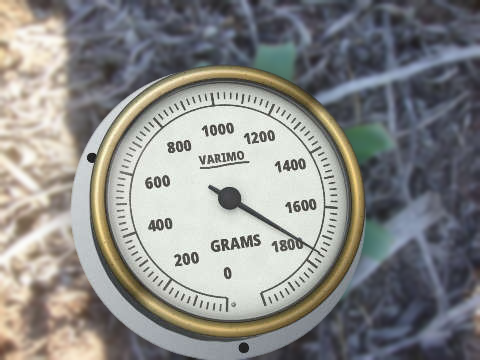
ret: {"value": 1760, "unit": "g"}
